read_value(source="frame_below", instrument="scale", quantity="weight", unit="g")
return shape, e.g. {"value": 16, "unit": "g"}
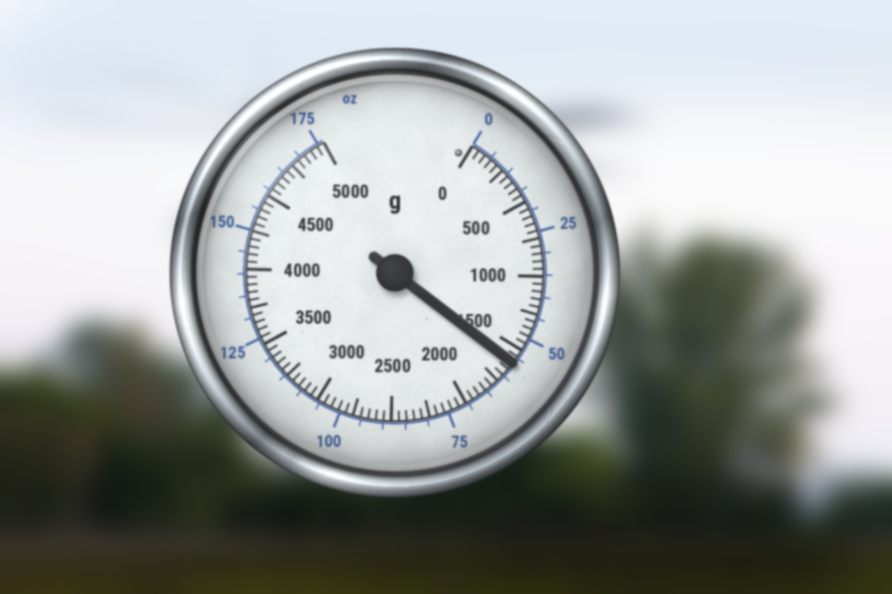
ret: {"value": 1600, "unit": "g"}
